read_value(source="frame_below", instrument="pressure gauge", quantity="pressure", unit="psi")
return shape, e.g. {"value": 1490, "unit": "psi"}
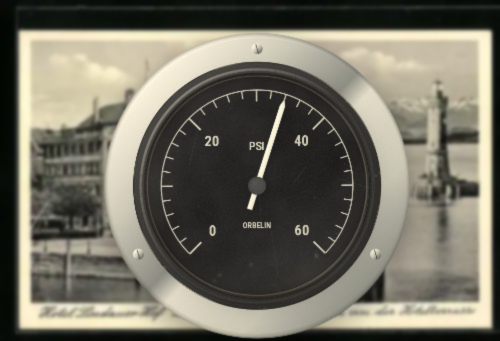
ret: {"value": 34, "unit": "psi"}
